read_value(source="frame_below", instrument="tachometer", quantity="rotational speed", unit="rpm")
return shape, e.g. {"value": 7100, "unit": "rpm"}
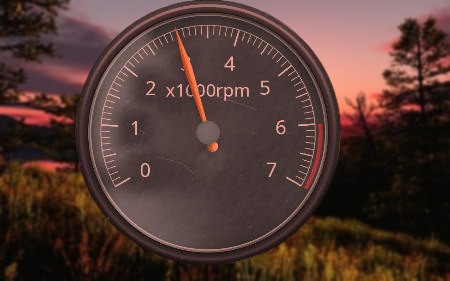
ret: {"value": 3000, "unit": "rpm"}
